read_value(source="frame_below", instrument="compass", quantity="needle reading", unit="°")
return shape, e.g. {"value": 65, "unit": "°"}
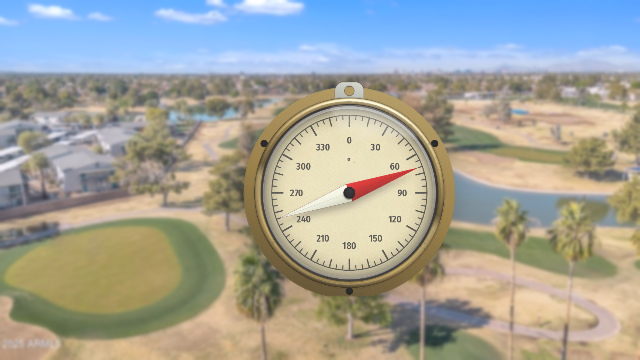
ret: {"value": 70, "unit": "°"}
